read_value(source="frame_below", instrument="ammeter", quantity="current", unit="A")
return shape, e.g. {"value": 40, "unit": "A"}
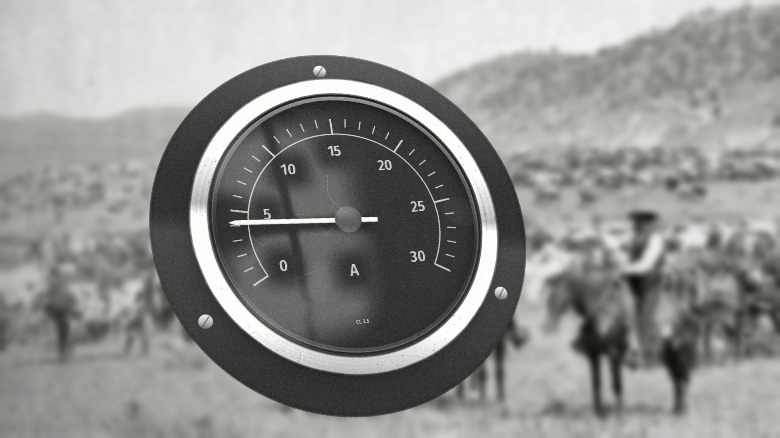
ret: {"value": 4, "unit": "A"}
